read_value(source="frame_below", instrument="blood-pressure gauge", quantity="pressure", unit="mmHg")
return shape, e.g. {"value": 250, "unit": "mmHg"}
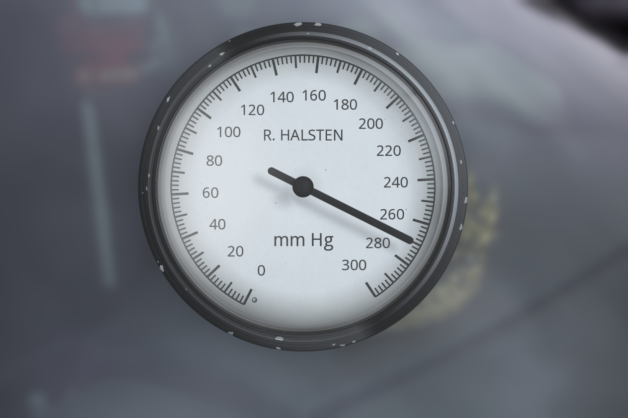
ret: {"value": 270, "unit": "mmHg"}
